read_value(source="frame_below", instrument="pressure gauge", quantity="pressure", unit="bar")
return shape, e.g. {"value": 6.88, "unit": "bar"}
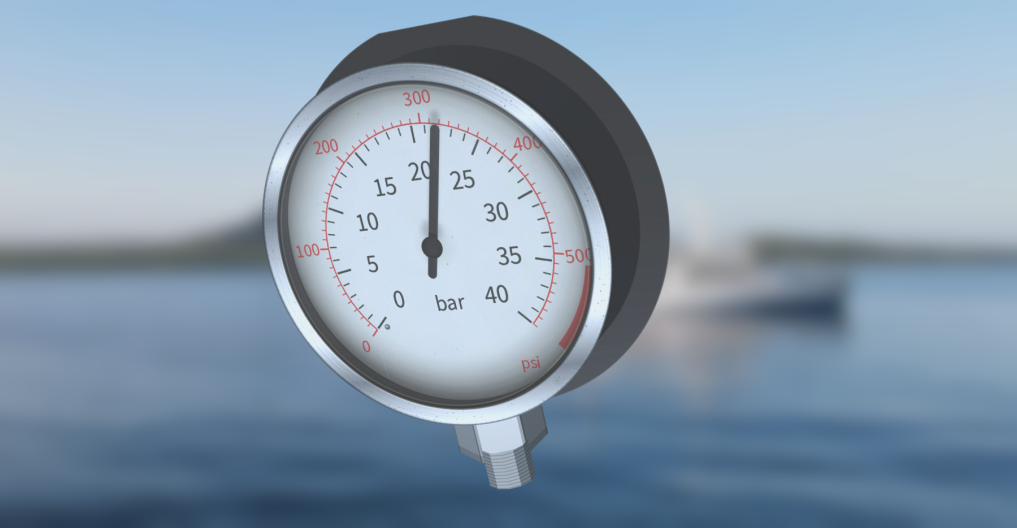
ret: {"value": 22, "unit": "bar"}
